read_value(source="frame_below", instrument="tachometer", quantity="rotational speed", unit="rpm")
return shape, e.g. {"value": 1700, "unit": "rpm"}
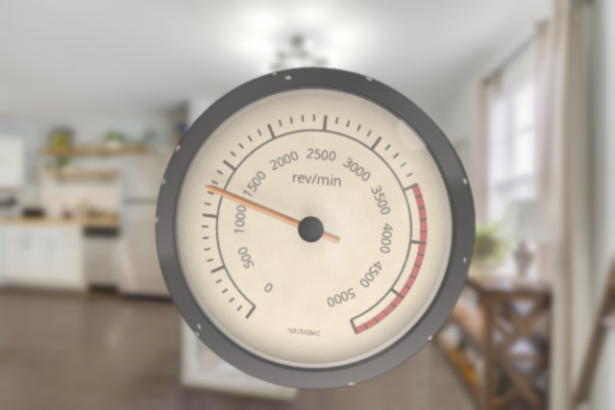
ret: {"value": 1250, "unit": "rpm"}
